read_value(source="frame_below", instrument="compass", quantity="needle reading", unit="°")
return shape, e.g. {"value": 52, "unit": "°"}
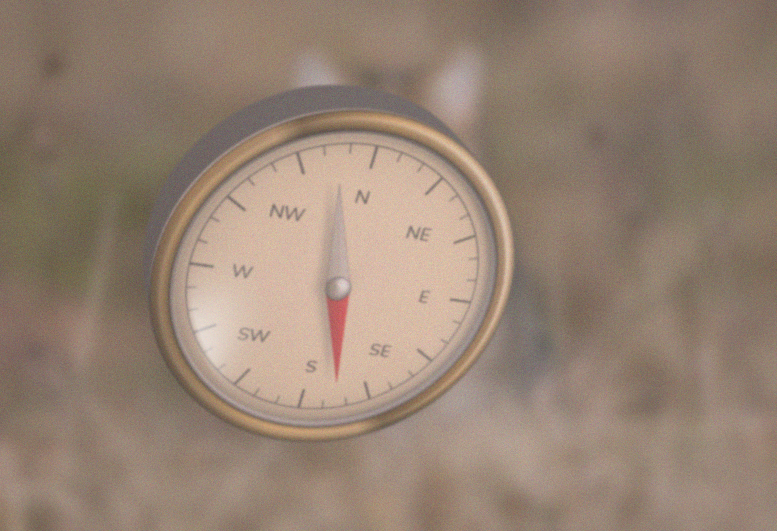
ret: {"value": 165, "unit": "°"}
